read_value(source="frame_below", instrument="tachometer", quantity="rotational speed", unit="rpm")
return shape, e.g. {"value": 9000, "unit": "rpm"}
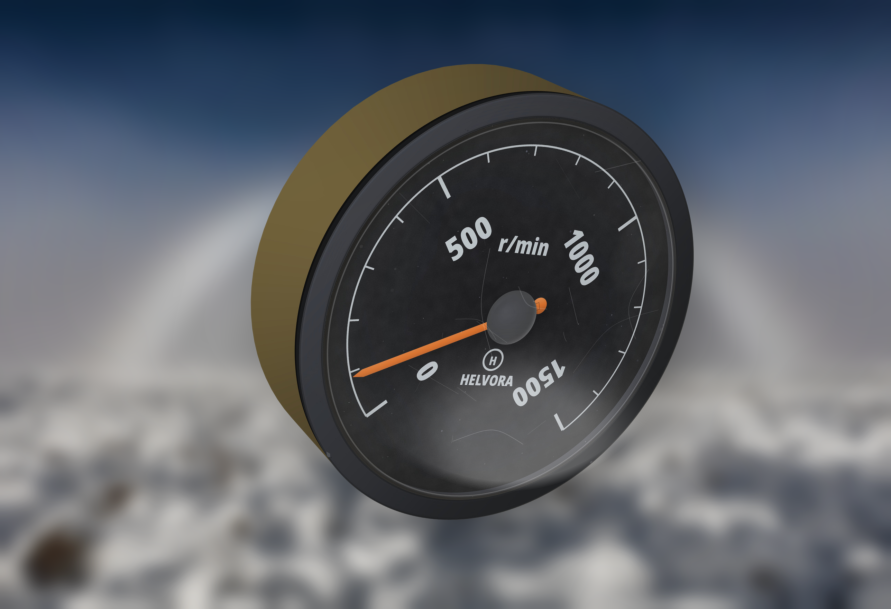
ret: {"value": 100, "unit": "rpm"}
